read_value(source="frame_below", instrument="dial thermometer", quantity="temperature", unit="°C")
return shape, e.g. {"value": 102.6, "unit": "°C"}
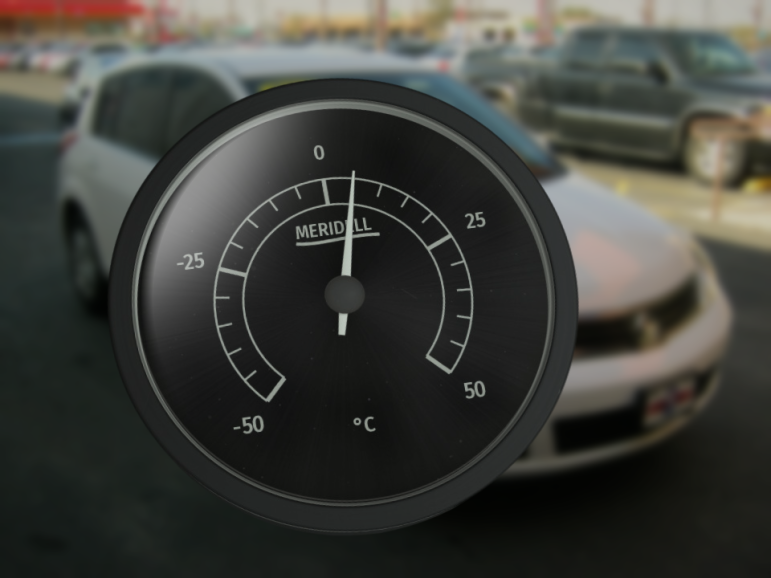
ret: {"value": 5, "unit": "°C"}
